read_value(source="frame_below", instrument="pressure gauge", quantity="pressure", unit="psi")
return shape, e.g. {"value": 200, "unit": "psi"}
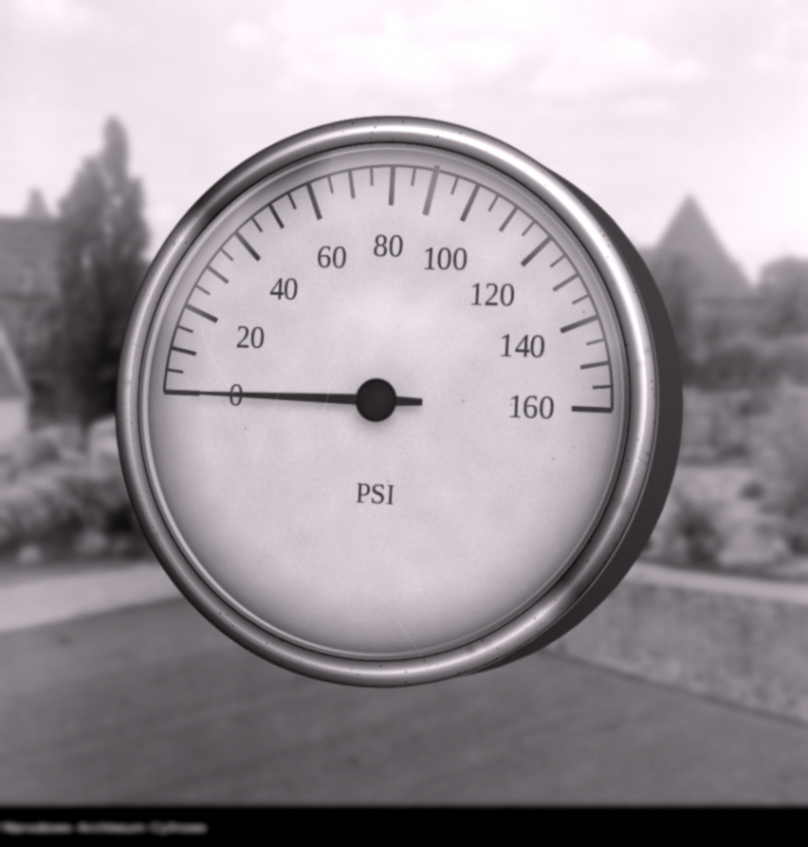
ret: {"value": 0, "unit": "psi"}
